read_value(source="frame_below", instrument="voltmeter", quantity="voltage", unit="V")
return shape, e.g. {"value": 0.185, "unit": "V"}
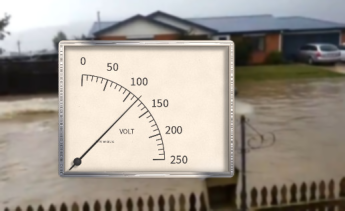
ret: {"value": 120, "unit": "V"}
